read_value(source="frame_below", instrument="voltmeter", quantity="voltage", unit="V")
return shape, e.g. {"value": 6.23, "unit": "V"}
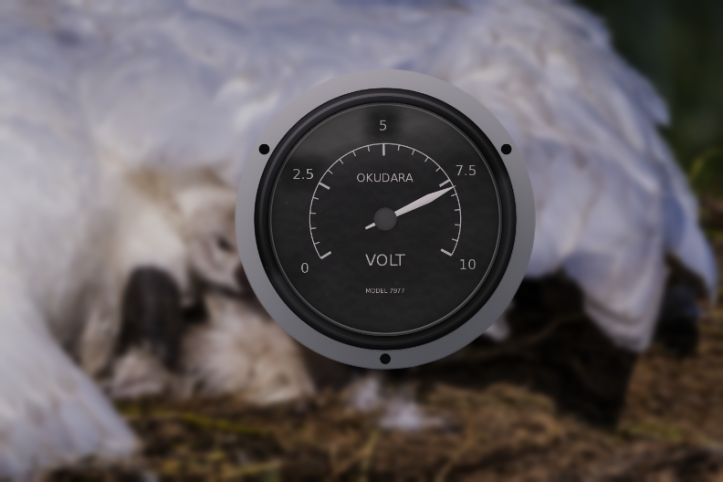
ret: {"value": 7.75, "unit": "V"}
